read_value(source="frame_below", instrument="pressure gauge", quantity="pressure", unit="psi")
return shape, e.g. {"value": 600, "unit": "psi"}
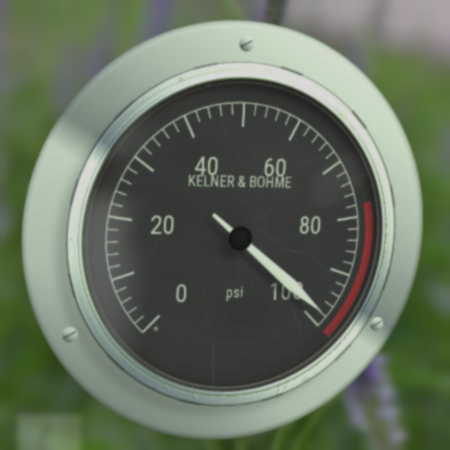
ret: {"value": 98, "unit": "psi"}
